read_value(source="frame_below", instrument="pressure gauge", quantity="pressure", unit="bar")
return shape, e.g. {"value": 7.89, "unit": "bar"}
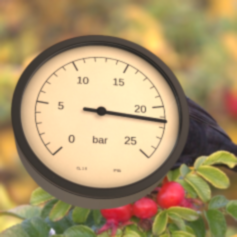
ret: {"value": 21.5, "unit": "bar"}
